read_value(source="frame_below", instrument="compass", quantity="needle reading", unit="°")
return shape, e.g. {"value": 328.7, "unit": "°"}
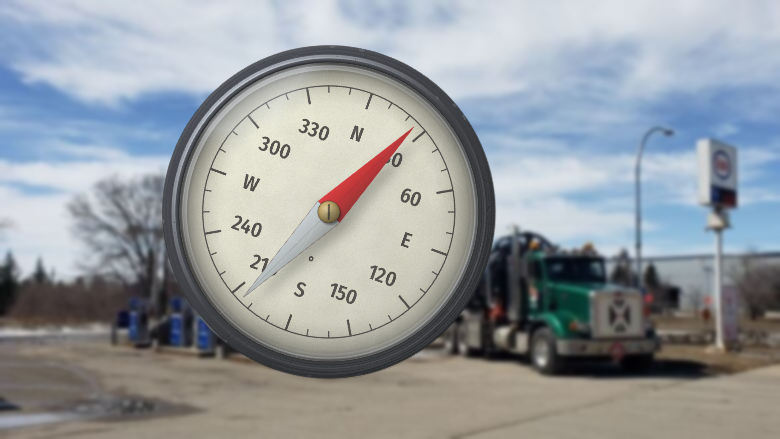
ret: {"value": 25, "unit": "°"}
